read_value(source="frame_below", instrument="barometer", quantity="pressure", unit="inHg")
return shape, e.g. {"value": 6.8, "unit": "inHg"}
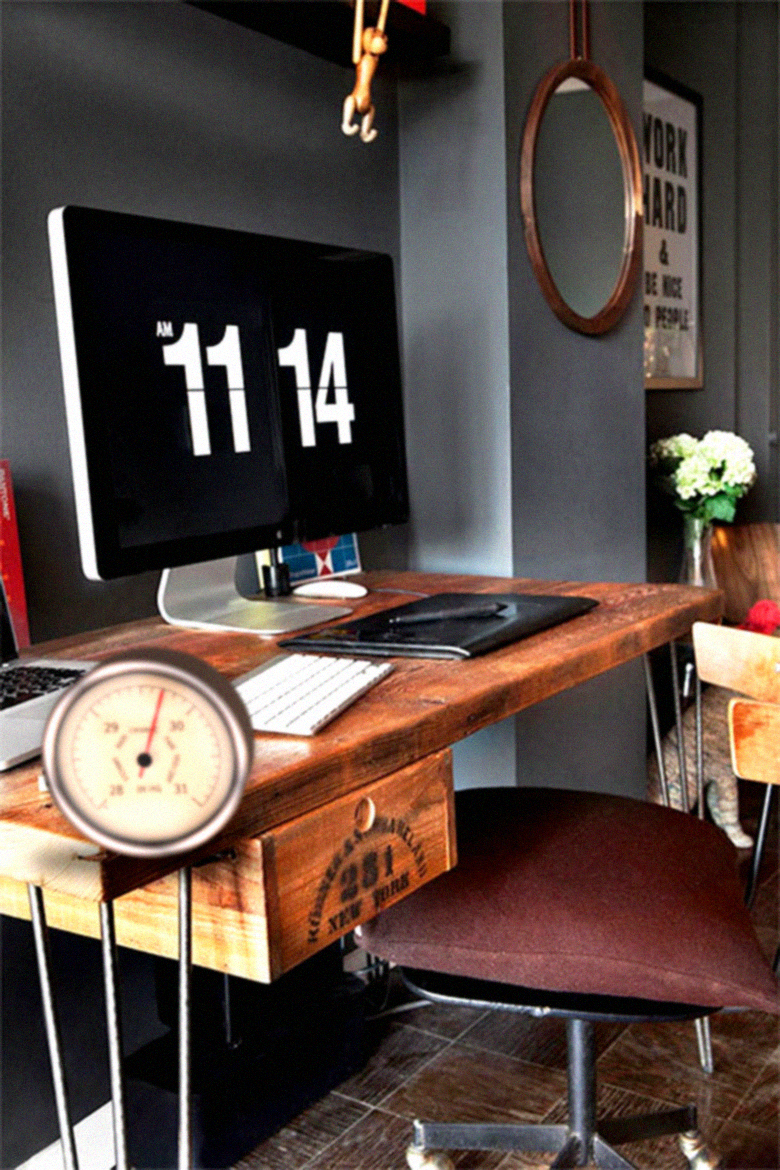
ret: {"value": 29.7, "unit": "inHg"}
